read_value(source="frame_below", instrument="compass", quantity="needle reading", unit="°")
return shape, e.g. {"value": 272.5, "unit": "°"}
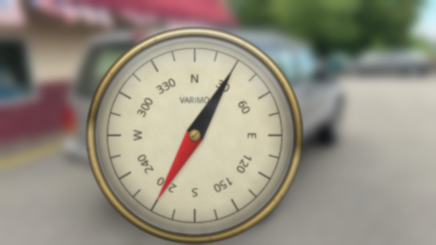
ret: {"value": 210, "unit": "°"}
